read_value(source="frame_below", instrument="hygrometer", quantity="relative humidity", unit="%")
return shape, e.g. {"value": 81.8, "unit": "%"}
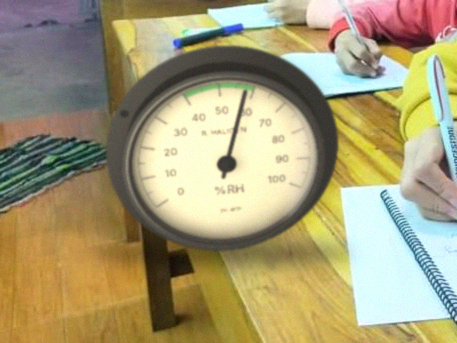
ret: {"value": 57.5, "unit": "%"}
